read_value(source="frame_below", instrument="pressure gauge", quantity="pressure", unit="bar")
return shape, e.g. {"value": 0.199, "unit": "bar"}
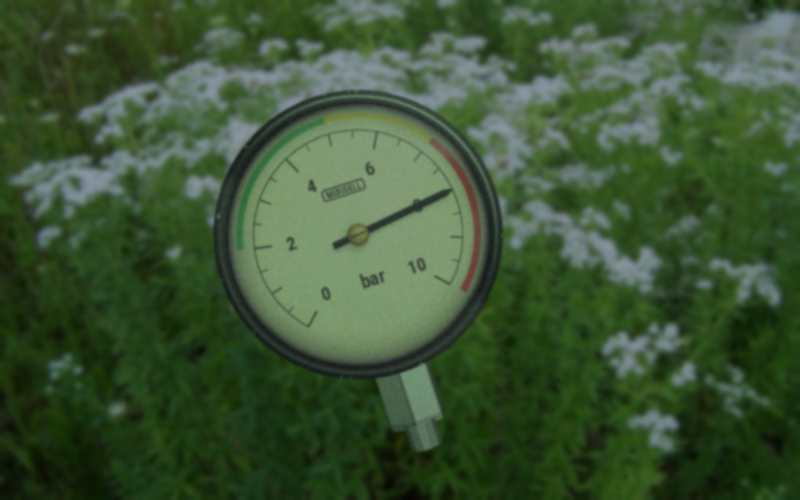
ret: {"value": 8, "unit": "bar"}
